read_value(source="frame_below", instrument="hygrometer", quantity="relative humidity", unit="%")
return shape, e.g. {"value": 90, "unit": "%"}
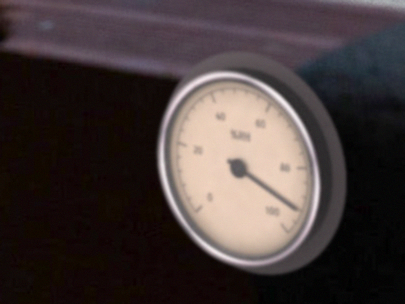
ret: {"value": 92, "unit": "%"}
